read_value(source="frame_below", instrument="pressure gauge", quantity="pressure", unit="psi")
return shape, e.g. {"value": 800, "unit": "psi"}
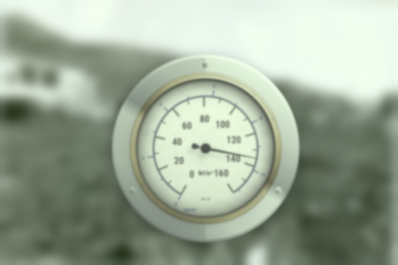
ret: {"value": 135, "unit": "psi"}
